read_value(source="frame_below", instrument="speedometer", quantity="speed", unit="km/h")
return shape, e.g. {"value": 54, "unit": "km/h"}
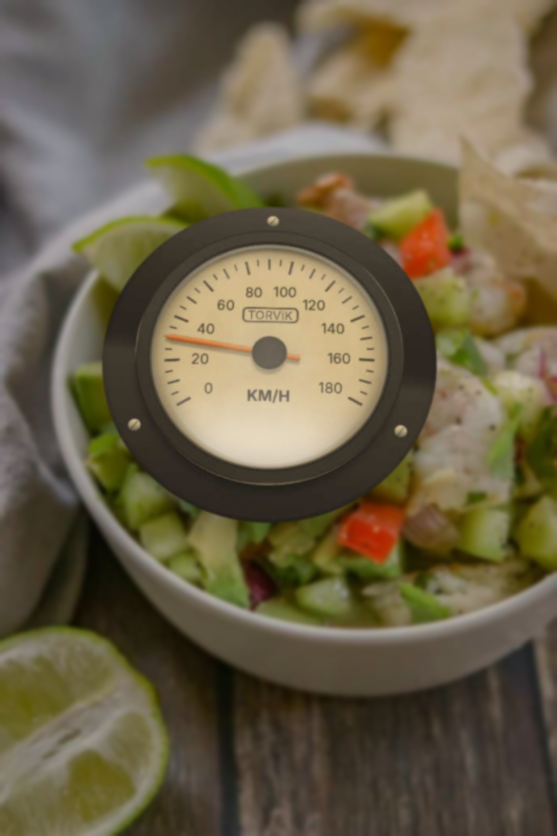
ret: {"value": 30, "unit": "km/h"}
